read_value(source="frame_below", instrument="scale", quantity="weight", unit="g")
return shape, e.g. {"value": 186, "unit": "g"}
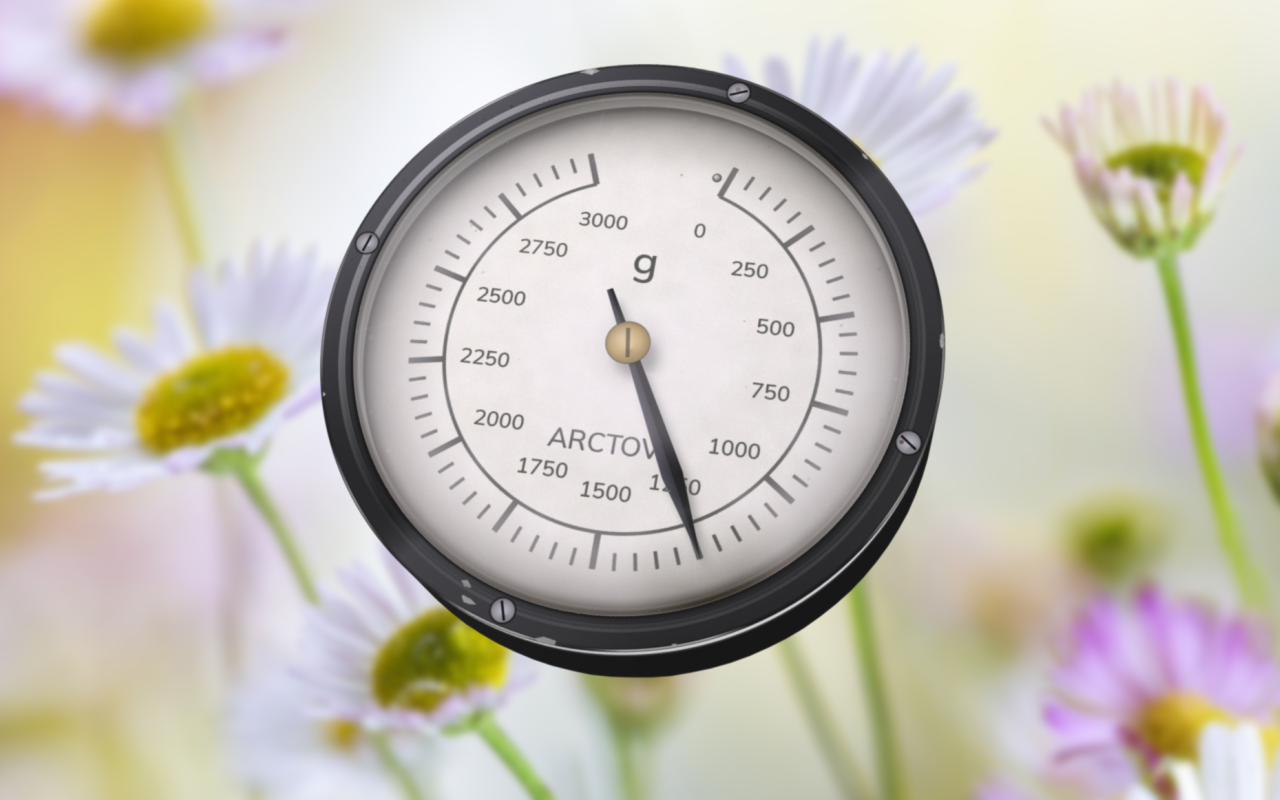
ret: {"value": 1250, "unit": "g"}
